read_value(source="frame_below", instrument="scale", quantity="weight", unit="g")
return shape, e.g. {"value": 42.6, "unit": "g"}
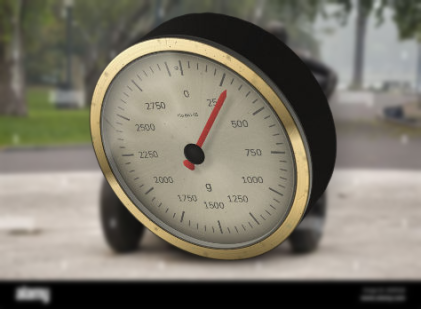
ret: {"value": 300, "unit": "g"}
